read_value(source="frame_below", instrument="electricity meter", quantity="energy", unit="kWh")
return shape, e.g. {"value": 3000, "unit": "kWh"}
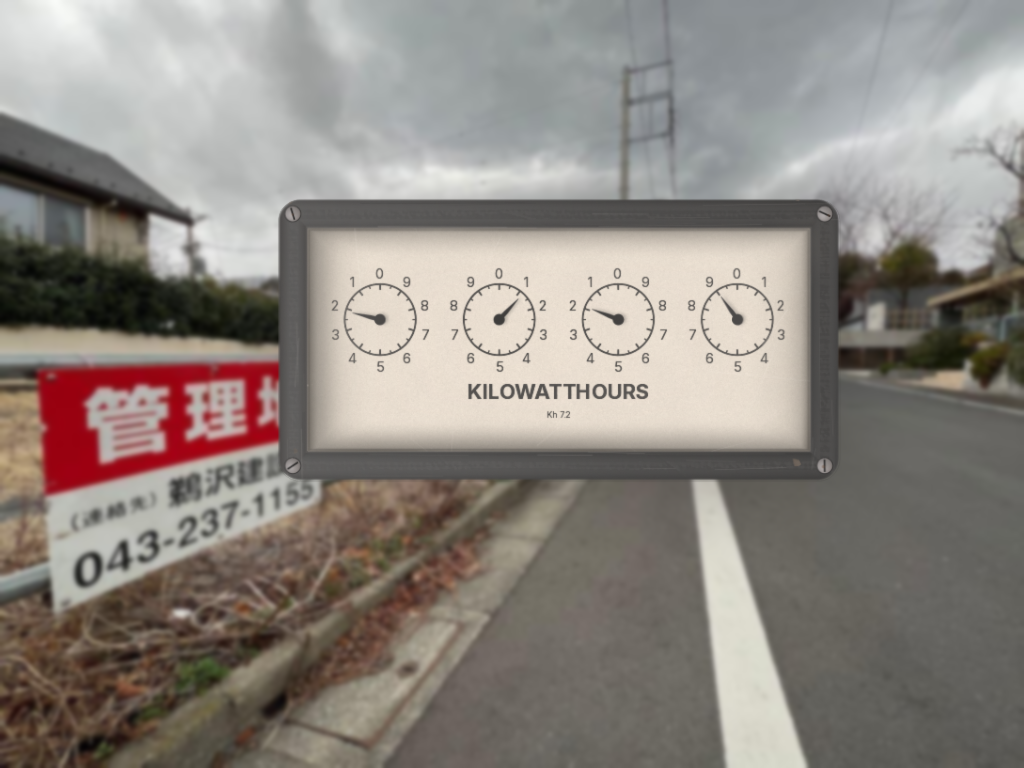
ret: {"value": 2119, "unit": "kWh"}
